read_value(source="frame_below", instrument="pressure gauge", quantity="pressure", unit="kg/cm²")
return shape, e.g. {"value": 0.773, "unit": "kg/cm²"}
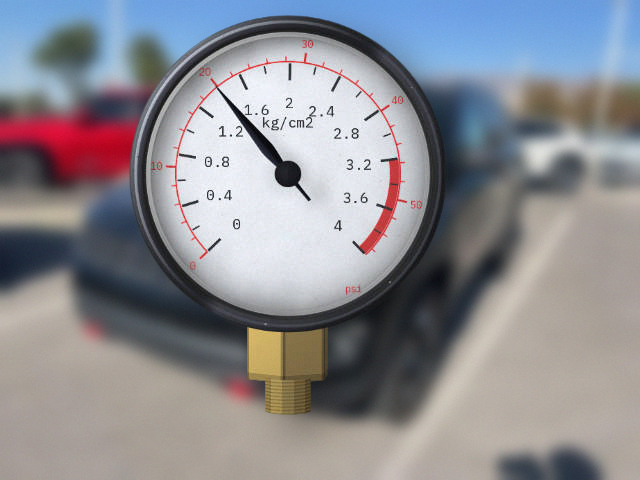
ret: {"value": 1.4, "unit": "kg/cm²"}
